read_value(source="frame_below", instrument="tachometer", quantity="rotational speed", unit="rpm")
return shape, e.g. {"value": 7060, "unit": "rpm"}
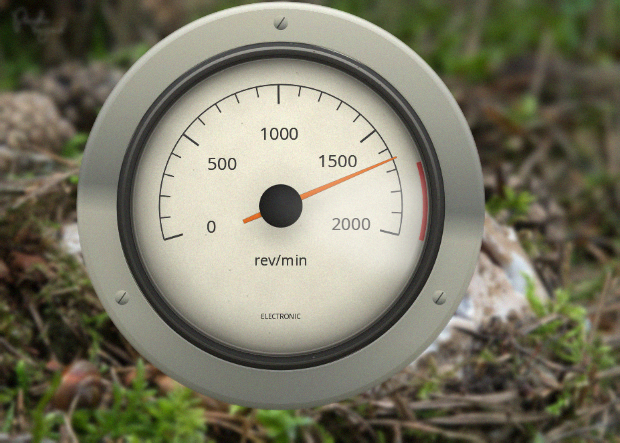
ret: {"value": 1650, "unit": "rpm"}
